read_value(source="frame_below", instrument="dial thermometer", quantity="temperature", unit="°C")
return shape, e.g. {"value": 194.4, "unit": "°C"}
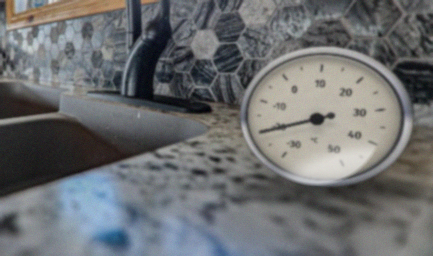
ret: {"value": -20, "unit": "°C"}
